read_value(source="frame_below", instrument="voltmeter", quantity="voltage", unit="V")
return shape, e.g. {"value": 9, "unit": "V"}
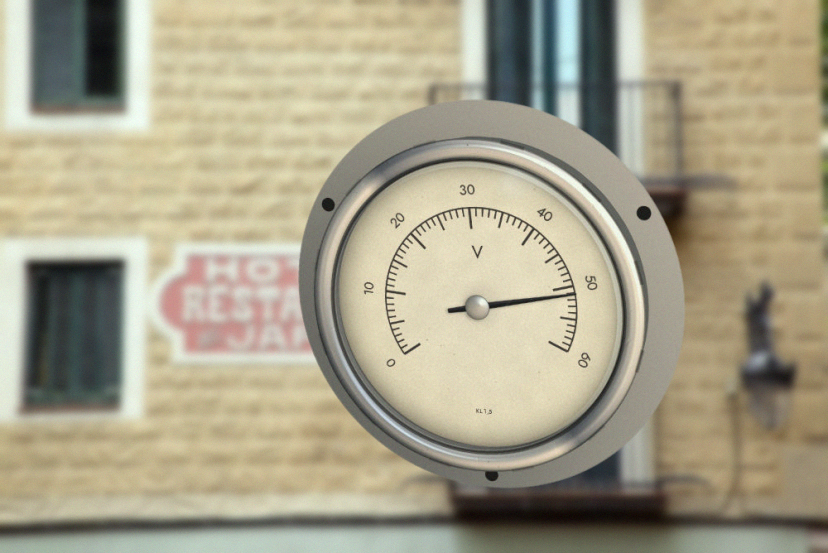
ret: {"value": 51, "unit": "V"}
